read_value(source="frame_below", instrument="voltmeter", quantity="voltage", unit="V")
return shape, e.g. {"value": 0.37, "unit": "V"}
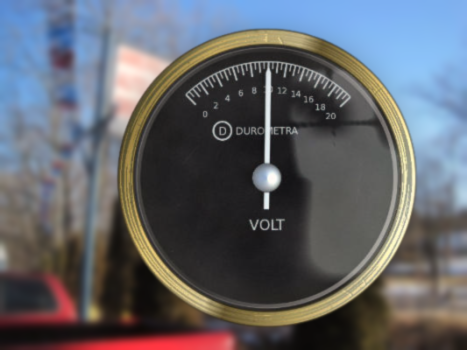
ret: {"value": 10, "unit": "V"}
